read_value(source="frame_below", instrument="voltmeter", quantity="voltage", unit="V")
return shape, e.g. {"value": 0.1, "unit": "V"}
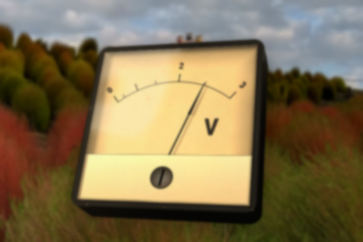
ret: {"value": 2.5, "unit": "V"}
